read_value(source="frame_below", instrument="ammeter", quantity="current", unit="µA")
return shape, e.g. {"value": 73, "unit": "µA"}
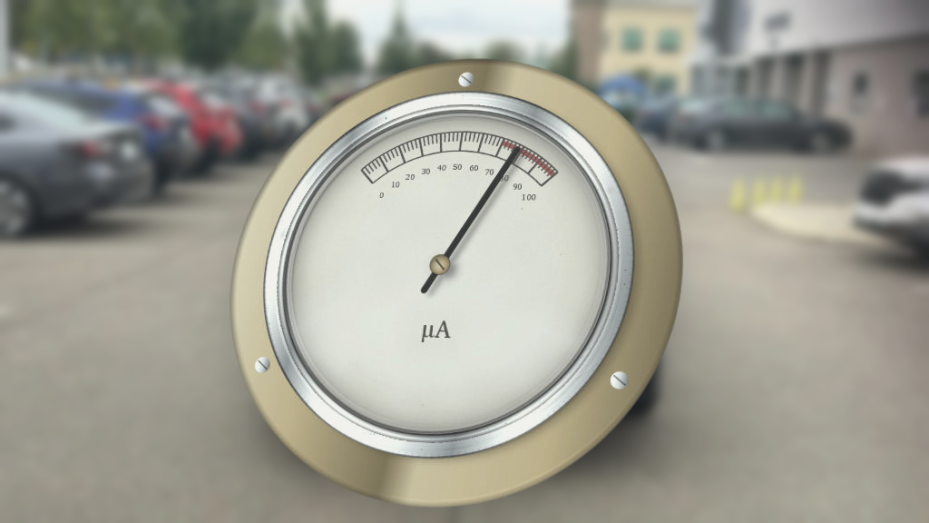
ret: {"value": 80, "unit": "µA"}
